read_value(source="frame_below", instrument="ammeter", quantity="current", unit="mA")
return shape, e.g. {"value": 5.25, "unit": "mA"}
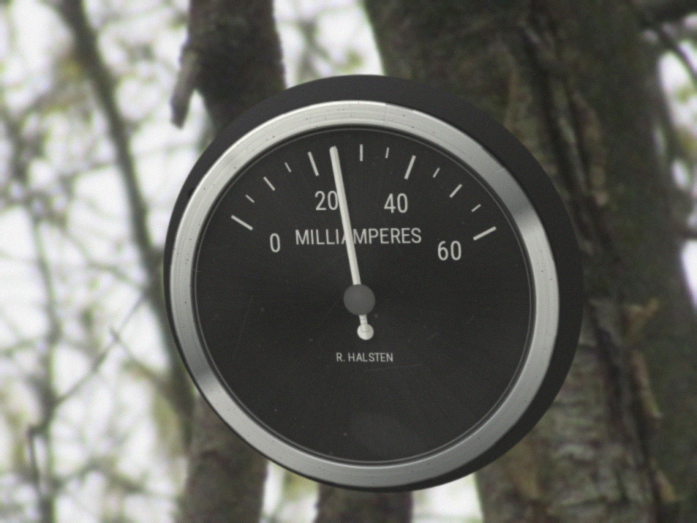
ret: {"value": 25, "unit": "mA"}
